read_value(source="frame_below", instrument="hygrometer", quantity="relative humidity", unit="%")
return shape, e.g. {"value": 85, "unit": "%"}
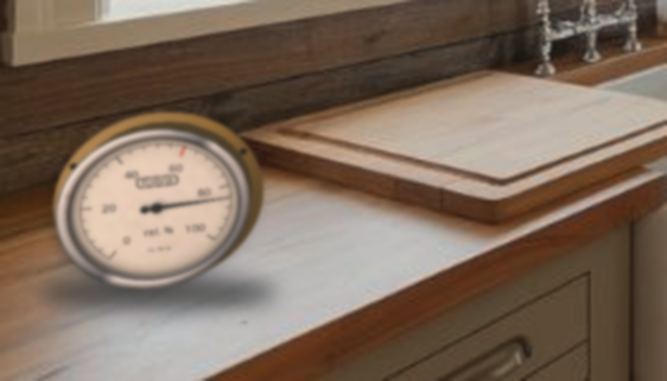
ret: {"value": 84, "unit": "%"}
